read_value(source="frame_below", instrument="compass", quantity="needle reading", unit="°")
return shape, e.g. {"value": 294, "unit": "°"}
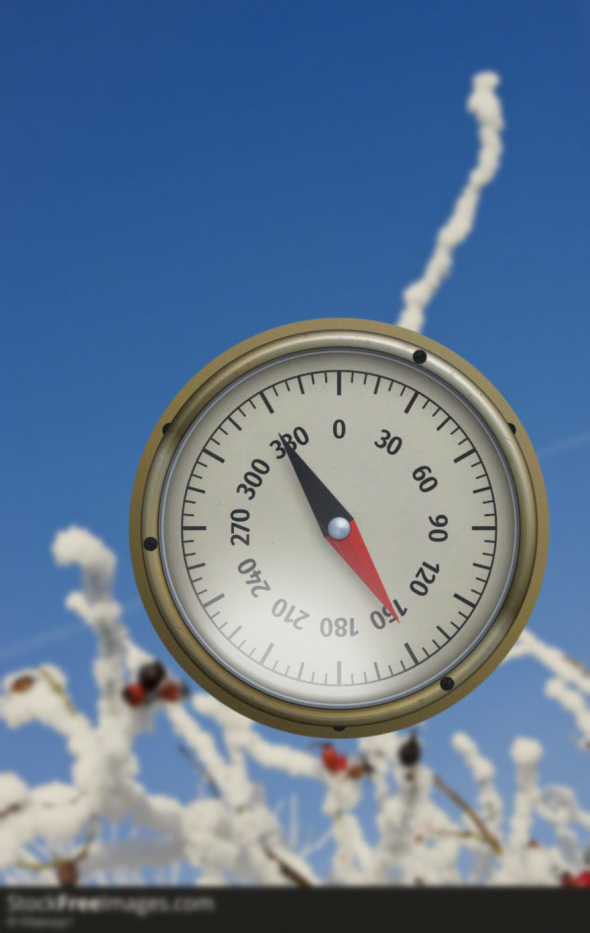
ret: {"value": 147.5, "unit": "°"}
